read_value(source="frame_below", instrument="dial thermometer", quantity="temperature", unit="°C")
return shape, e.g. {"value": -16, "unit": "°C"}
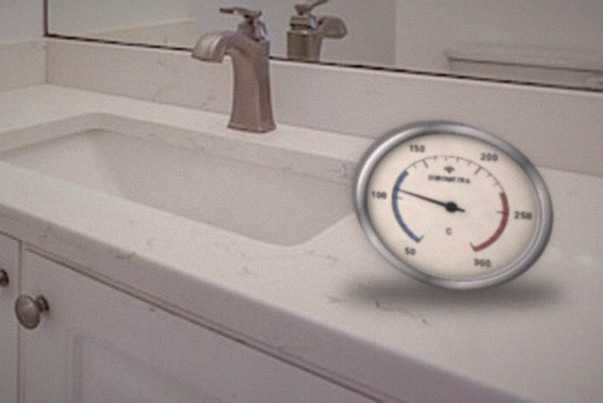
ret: {"value": 110, "unit": "°C"}
